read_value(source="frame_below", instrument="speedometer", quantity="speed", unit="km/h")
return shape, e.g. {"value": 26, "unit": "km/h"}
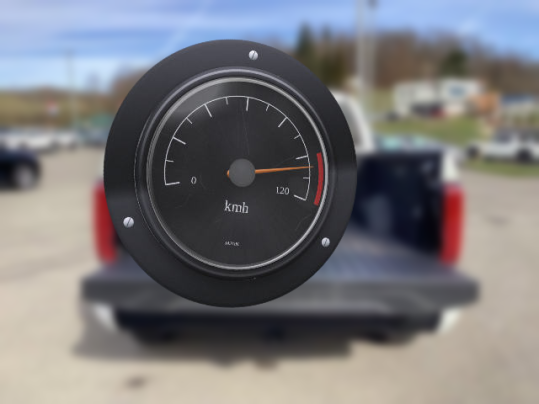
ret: {"value": 105, "unit": "km/h"}
